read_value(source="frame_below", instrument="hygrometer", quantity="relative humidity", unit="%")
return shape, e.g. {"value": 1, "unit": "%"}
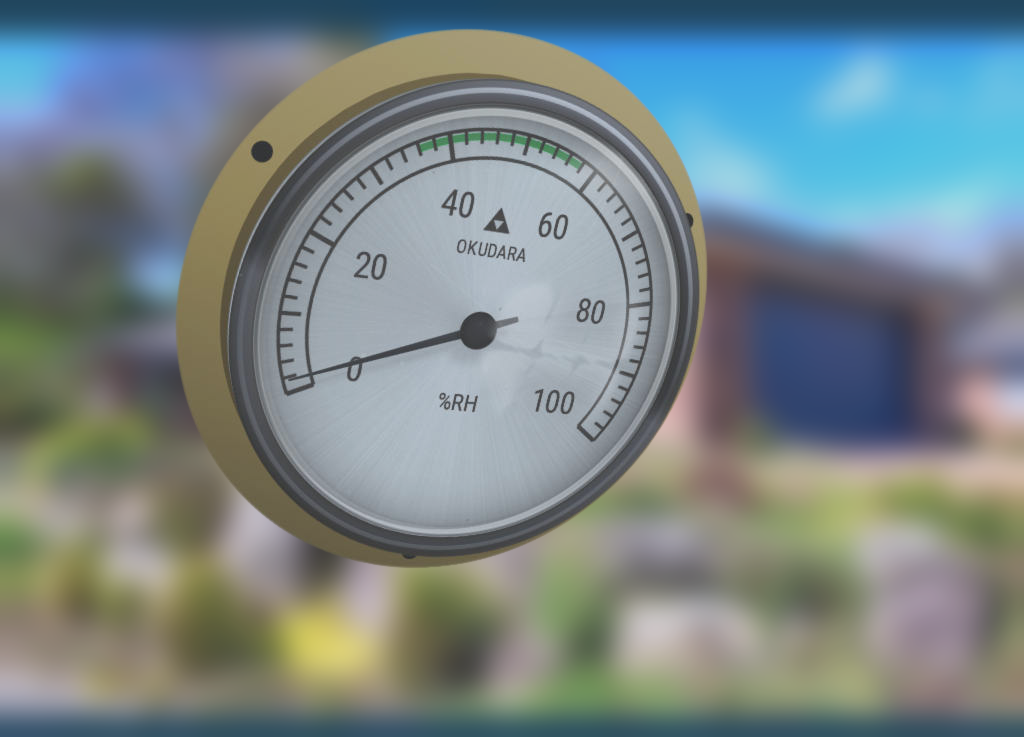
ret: {"value": 2, "unit": "%"}
